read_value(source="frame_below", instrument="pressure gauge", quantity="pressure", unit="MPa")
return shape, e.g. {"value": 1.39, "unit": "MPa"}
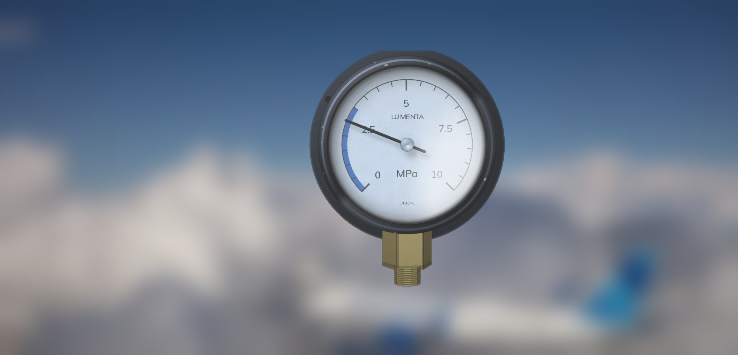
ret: {"value": 2.5, "unit": "MPa"}
